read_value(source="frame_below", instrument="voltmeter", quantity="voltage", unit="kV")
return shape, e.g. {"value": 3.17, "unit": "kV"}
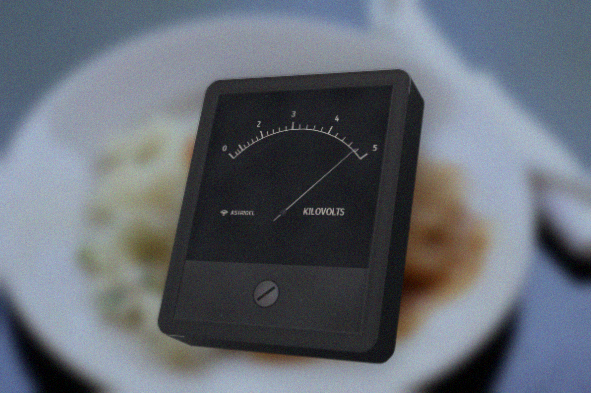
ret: {"value": 4.8, "unit": "kV"}
